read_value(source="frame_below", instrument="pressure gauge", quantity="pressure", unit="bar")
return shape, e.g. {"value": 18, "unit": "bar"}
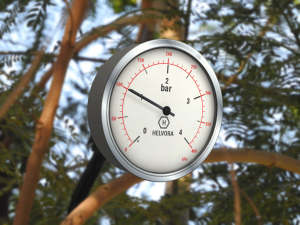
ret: {"value": 1, "unit": "bar"}
